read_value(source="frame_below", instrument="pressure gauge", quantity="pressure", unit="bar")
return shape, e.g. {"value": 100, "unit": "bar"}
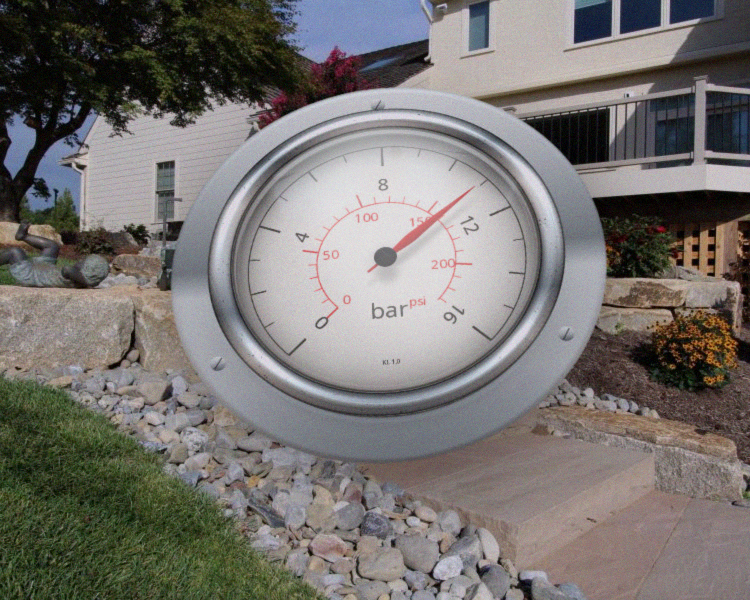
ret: {"value": 11, "unit": "bar"}
